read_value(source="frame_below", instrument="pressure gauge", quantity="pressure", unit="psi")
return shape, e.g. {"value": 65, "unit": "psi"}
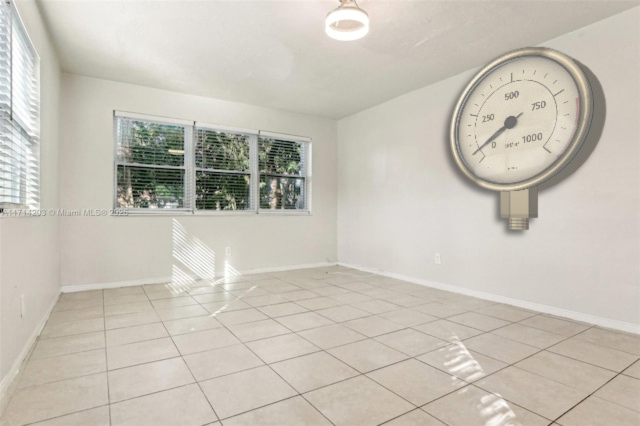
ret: {"value": 50, "unit": "psi"}
